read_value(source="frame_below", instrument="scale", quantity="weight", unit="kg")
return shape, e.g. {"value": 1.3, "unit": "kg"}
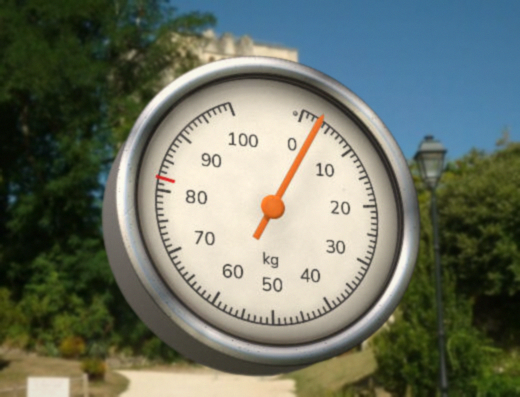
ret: {"value": 3, "unit": "kg"}
